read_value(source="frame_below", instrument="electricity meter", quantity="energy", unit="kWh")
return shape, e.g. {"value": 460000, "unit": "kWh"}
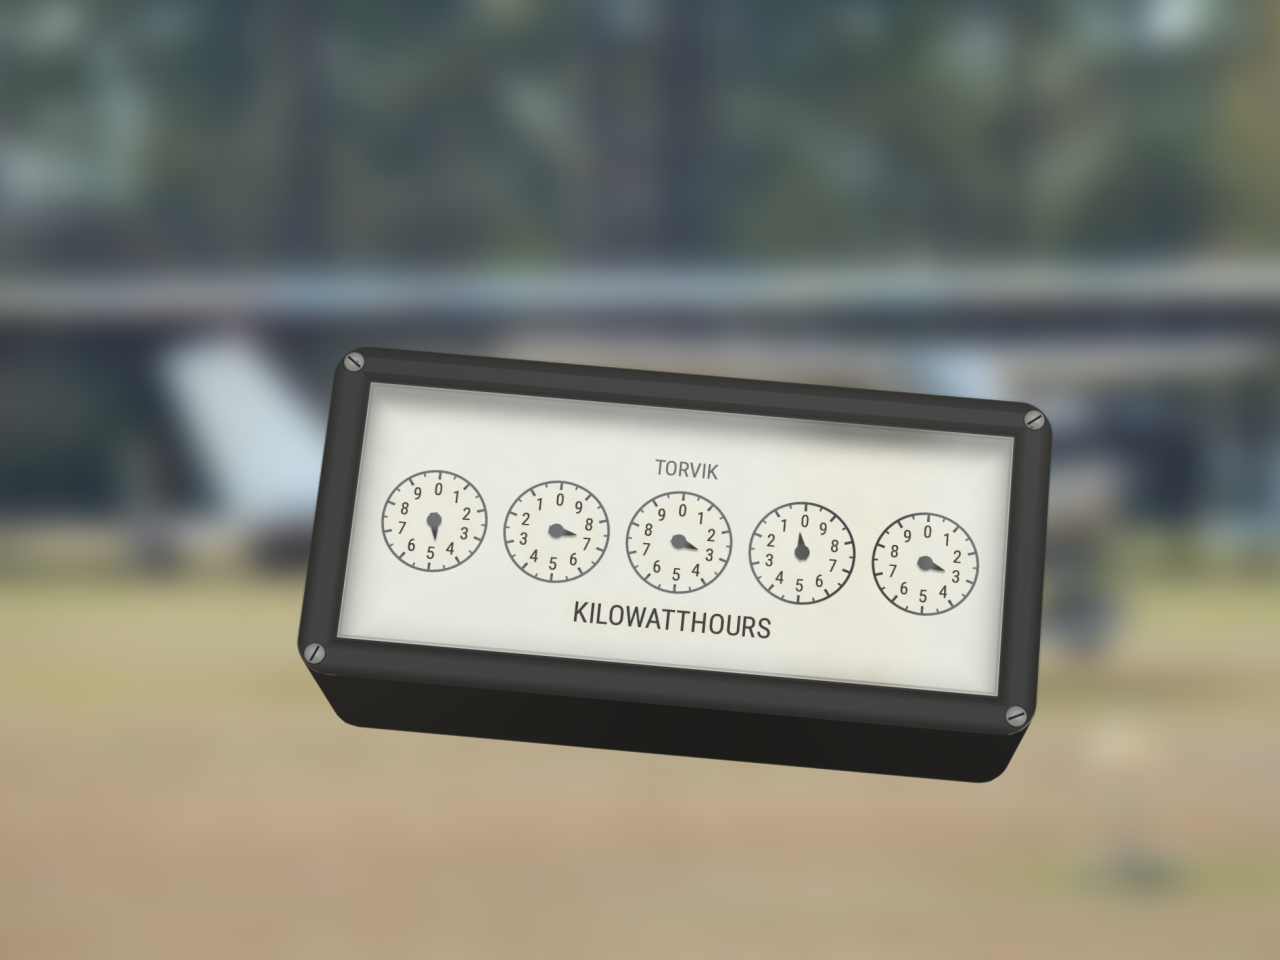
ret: {"value": 47303, "unit": "kWh"}
